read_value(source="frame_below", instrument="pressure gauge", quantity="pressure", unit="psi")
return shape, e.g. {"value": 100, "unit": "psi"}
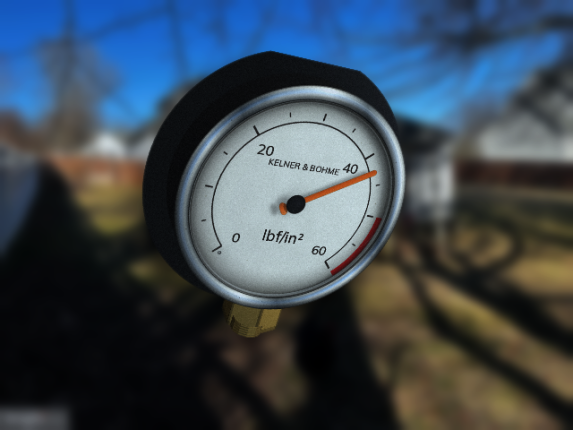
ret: {"value": 42.5, "unit": "psi"}
